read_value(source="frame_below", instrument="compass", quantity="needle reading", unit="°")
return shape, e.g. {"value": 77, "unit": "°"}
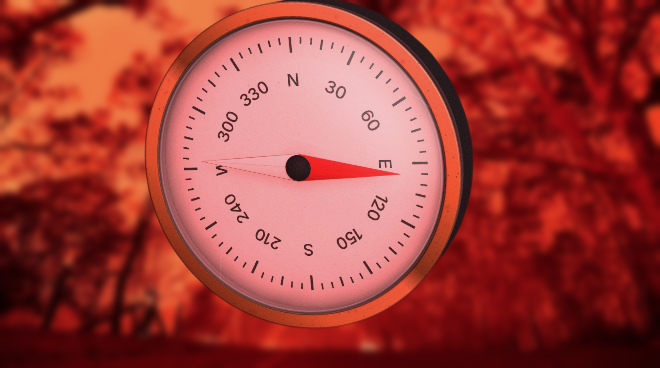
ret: {"value": 95, "unit": "°"}
